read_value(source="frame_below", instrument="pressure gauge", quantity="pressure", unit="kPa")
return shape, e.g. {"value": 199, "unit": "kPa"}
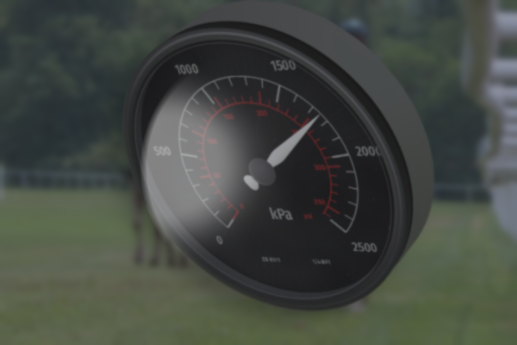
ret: {"value": 1750, "unit": "kPa"}
